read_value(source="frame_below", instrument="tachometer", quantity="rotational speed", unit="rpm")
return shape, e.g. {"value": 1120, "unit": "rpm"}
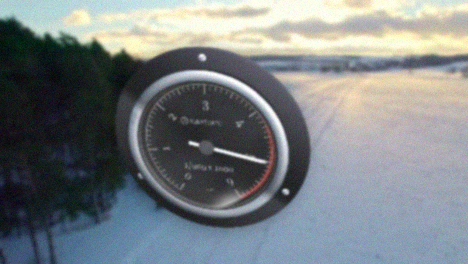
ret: {"value": 5000, "unit": "rpm"}
